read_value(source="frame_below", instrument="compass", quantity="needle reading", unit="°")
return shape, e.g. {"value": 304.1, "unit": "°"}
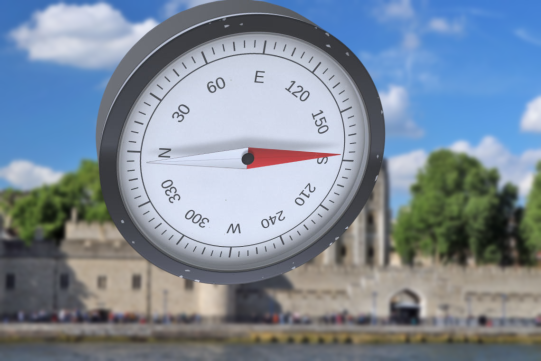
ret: {"value": 175, "unit": "°"}
